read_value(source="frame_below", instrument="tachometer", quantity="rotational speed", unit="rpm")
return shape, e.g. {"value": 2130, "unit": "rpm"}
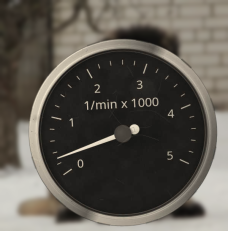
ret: {"value": 300, "unit": "rpm"}
